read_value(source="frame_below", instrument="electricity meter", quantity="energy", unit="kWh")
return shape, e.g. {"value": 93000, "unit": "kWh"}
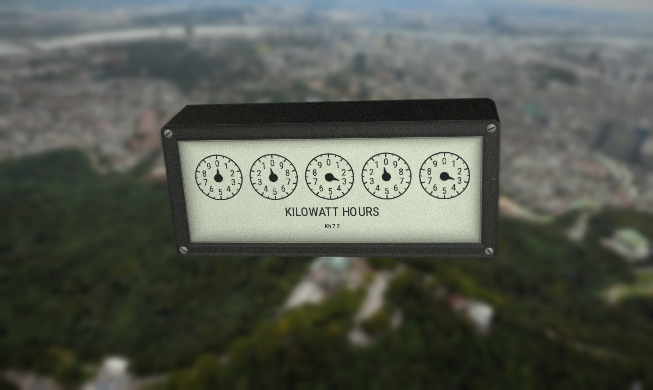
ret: {"value": 303, "unit": "kWh"}
